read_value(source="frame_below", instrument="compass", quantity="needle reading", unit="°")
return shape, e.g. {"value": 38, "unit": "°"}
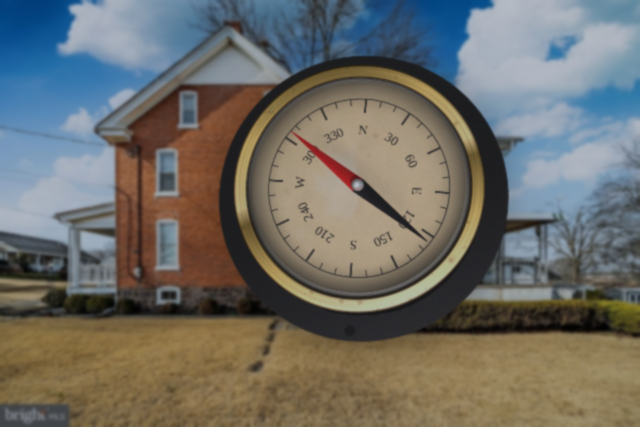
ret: {"value": 305, "unit": "°"}
